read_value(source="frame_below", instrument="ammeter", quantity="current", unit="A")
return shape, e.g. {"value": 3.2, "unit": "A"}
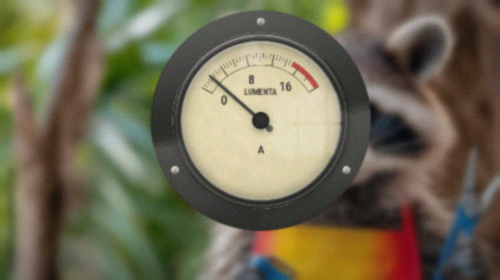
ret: {"value": 2, "unit": "A"}
